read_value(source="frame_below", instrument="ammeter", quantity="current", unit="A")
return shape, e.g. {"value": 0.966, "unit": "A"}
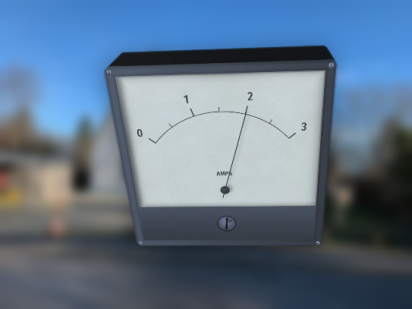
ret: {"value": 2, "unit": "A"}
